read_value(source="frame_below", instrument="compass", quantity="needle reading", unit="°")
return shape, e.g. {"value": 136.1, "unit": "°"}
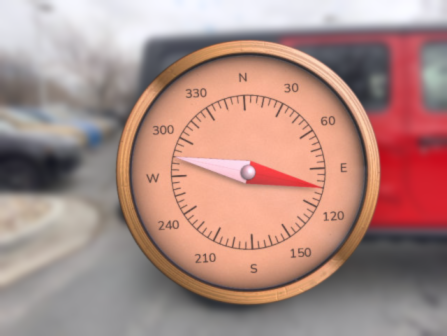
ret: {"value": 105, "unit": "°"}
